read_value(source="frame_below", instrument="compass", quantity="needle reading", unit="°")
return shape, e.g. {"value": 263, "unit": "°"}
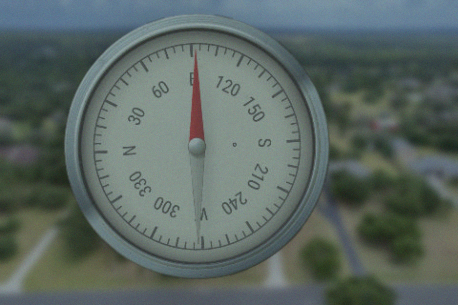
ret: {"value": 92.5, "unit": "°"}
